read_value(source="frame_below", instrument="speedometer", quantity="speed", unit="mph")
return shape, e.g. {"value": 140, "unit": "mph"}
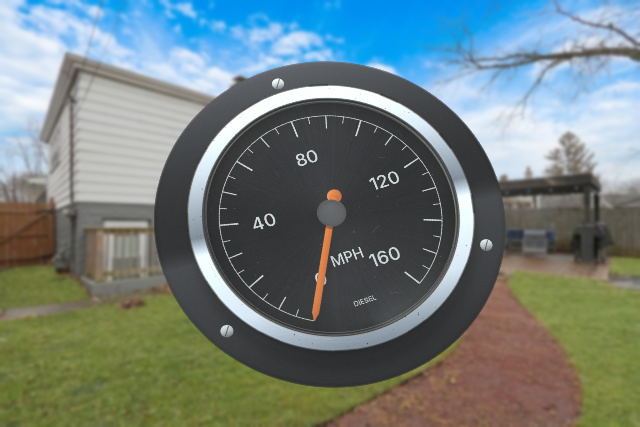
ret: {"value": 0, "unit": "mph"}
